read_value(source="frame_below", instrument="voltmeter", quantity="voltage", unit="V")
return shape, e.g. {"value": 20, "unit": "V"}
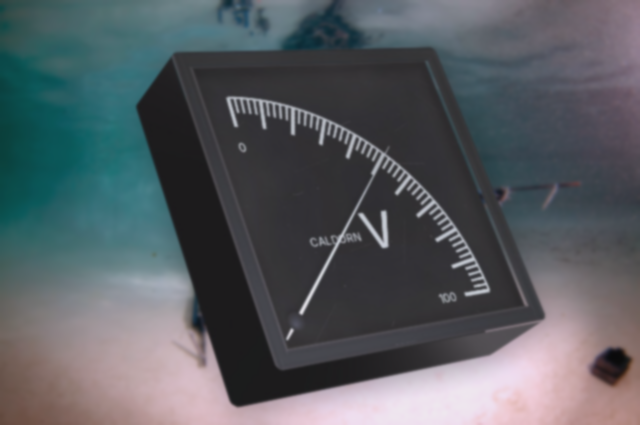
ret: {"value": 50, "unit": "V"}
